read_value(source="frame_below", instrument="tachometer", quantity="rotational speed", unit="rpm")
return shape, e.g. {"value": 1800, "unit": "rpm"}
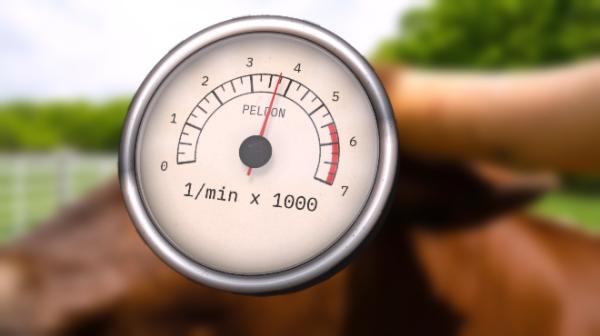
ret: {"value": 3750, "unit": "rpm"}
